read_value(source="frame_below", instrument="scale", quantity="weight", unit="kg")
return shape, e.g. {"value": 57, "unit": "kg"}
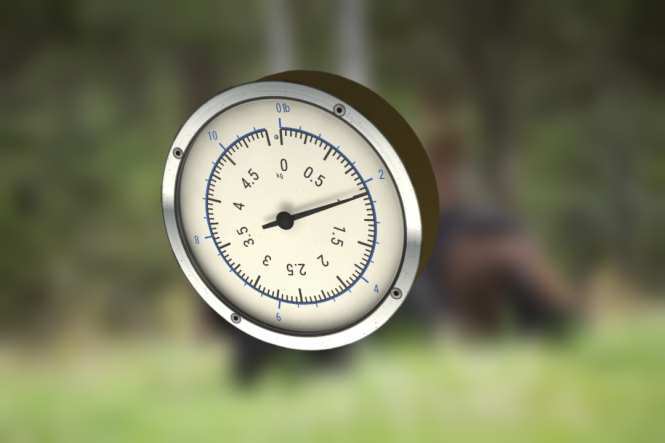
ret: {"value": 1, "unit": "kg"}
